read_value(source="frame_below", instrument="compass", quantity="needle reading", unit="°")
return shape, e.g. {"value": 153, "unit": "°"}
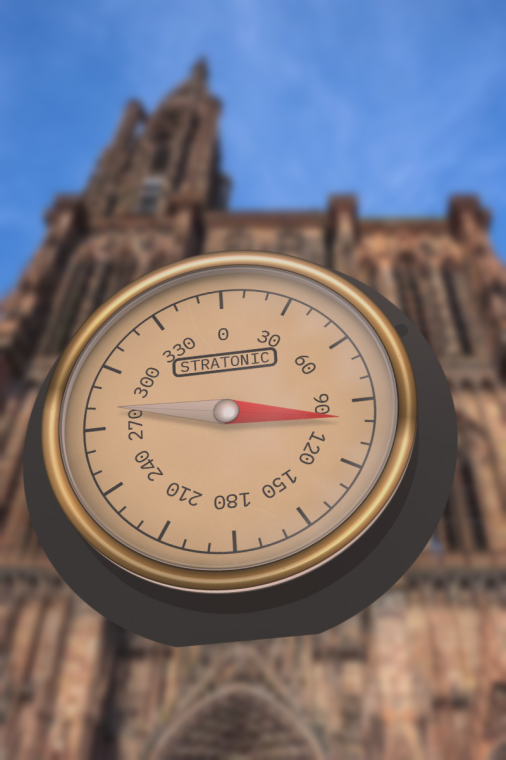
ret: {"value": 100, "unit": "°"}
